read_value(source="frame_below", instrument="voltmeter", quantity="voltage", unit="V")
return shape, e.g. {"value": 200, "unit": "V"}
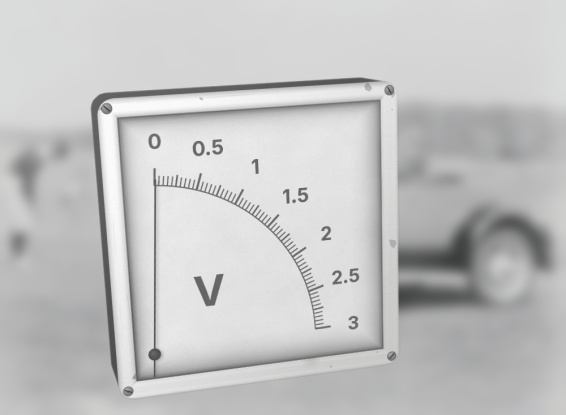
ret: {"value": 0, "unit": "V"}
